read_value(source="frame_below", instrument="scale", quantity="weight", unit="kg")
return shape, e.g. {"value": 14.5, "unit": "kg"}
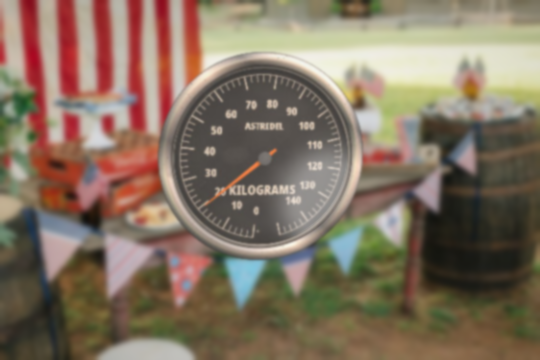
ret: {"value": 20, "unit": "kg"}
